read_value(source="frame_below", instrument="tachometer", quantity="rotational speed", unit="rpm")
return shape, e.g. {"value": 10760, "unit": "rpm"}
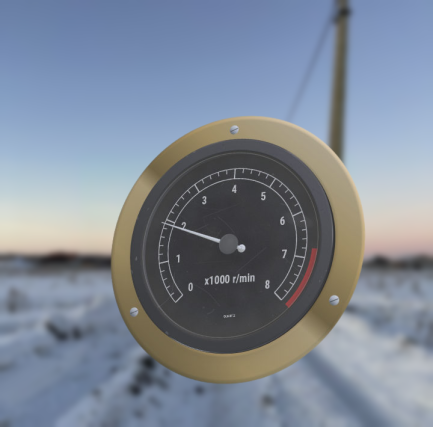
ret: {"value": 1900, "unit": "rpm"}
